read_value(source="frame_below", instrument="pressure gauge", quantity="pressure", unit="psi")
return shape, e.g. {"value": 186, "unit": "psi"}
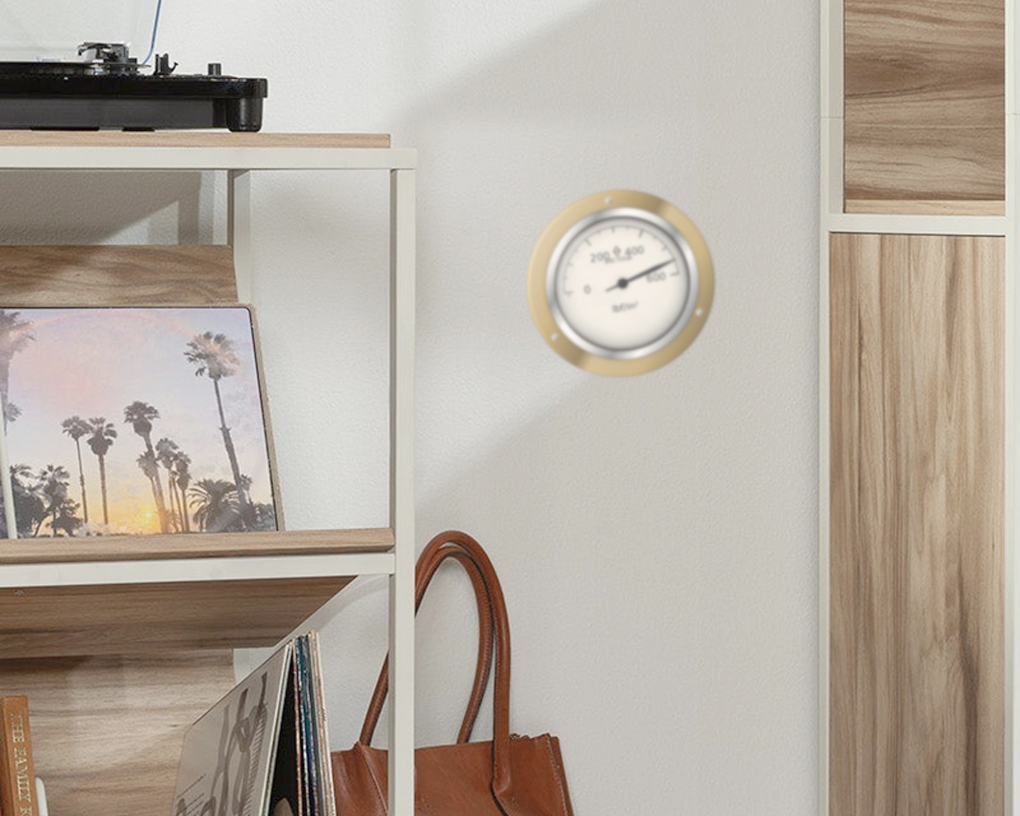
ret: {"value": 550, "unit": "psi"}
